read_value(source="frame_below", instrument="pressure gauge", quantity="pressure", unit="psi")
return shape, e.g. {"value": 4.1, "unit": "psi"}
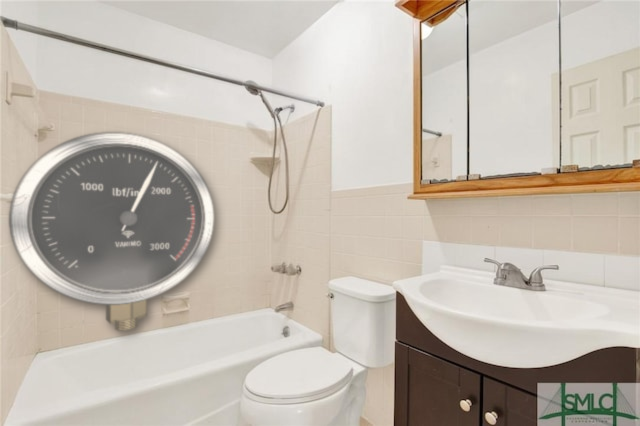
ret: {"value": 1750, "unit": "psi"}
